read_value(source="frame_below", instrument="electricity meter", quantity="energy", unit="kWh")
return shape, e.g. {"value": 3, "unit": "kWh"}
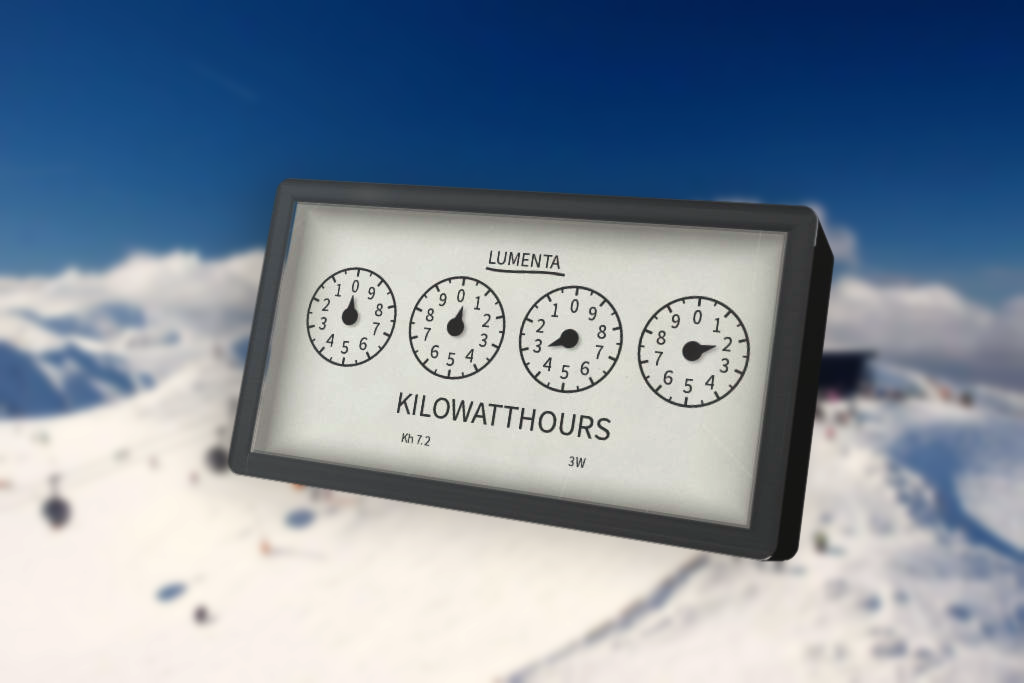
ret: {"value": 32, "unit": "kWh"}
